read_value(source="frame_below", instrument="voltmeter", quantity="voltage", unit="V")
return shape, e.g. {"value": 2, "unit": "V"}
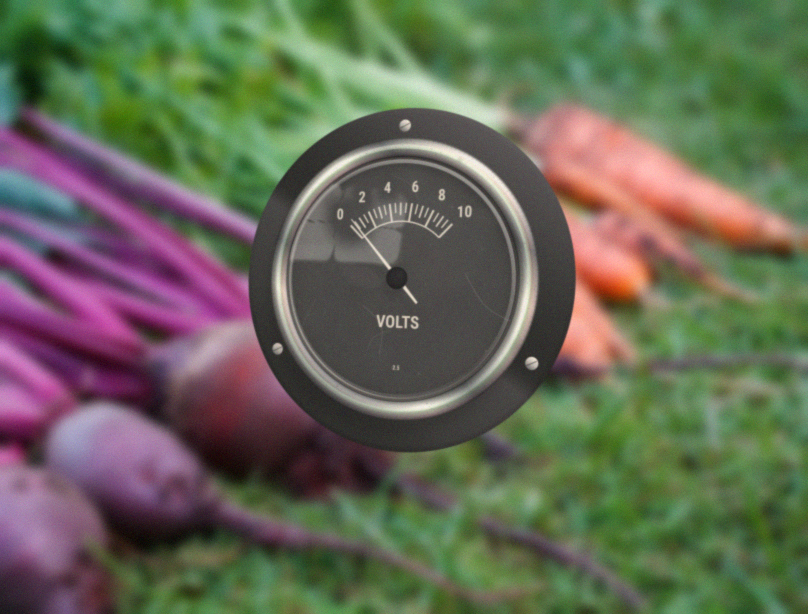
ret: {"value": 0.5, "unit": "V"}
